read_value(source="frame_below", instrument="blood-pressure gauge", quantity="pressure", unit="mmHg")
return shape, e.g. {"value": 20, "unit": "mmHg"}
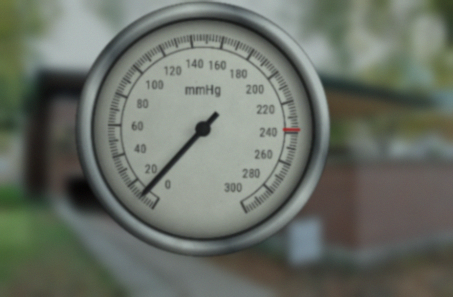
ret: {"value": 10, "unit": "mmHg"}
